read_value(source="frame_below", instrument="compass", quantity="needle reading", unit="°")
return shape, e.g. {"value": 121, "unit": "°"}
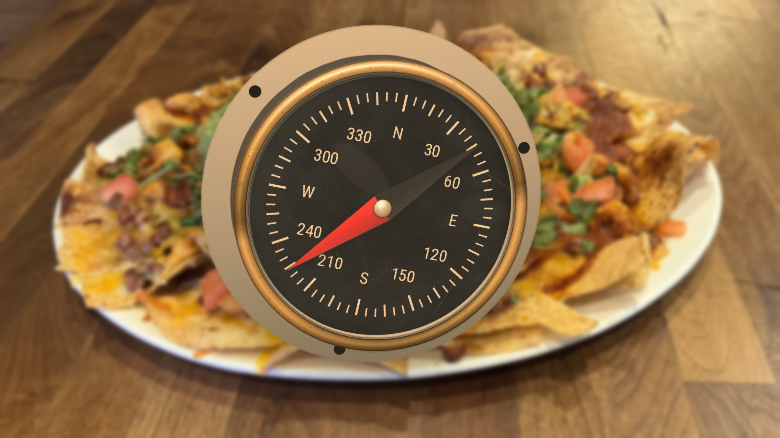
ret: {"value": 225, "unit": "°"}
